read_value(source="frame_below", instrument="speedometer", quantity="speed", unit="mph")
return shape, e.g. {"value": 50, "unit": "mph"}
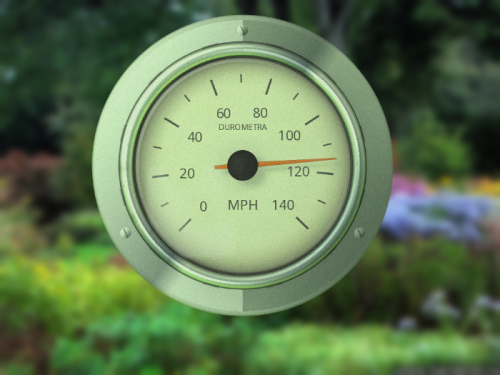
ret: {"value": 115, "unit": "mph"}
